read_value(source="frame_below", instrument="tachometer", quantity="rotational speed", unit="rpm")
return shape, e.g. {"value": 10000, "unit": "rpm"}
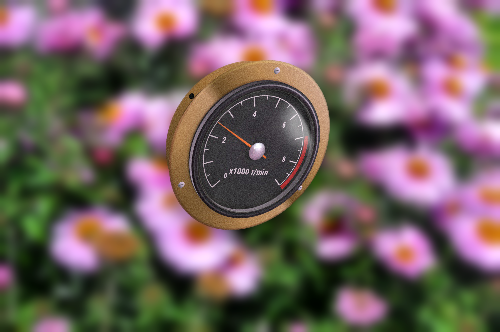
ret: {"value": 2500, "unit": "rpm"}
